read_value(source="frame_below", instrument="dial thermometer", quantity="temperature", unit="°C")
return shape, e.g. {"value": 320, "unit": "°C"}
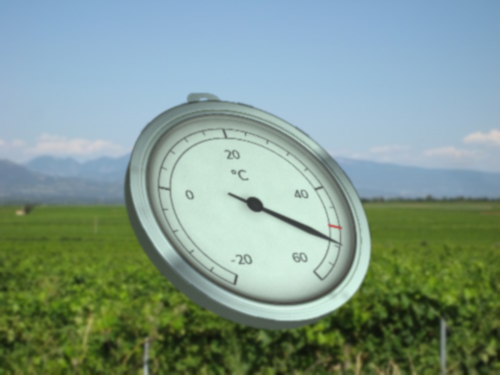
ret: {"value": 52, "unit": "°C"}
